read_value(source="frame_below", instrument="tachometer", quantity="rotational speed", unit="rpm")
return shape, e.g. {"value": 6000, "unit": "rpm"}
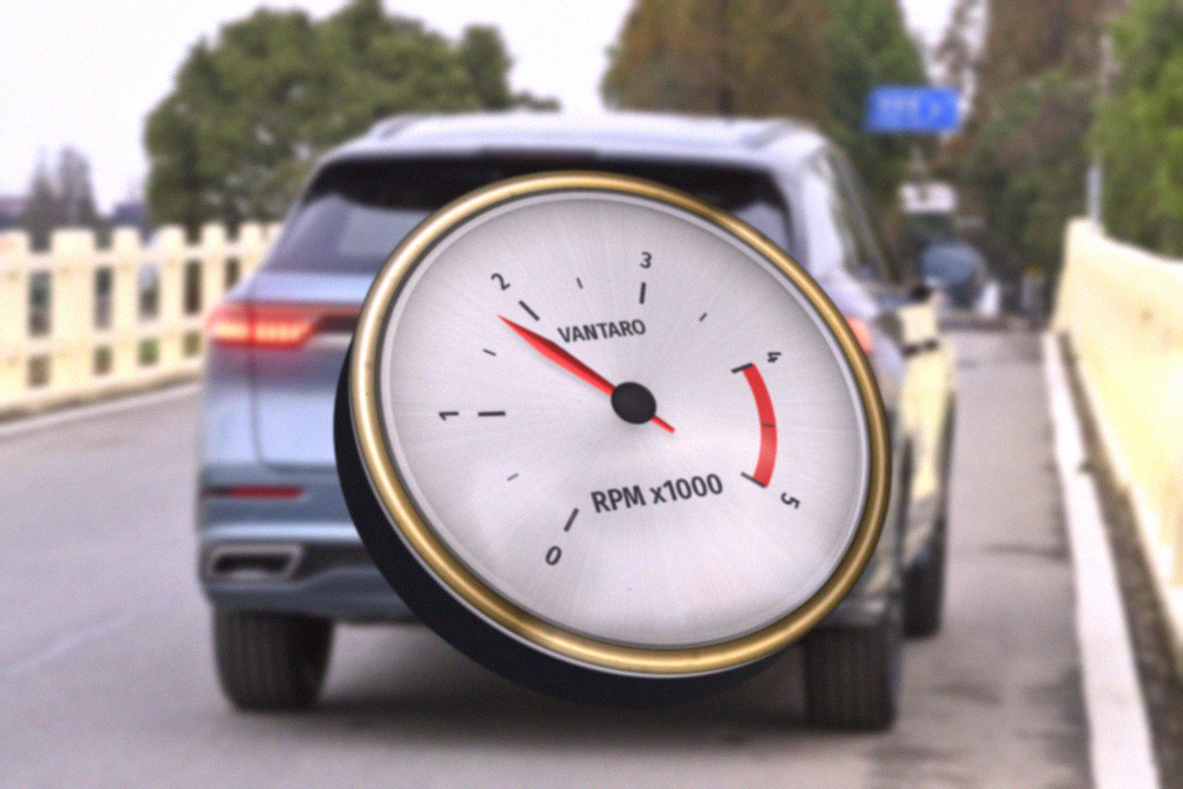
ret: {"value": 1750, "unit": "rpm"}
